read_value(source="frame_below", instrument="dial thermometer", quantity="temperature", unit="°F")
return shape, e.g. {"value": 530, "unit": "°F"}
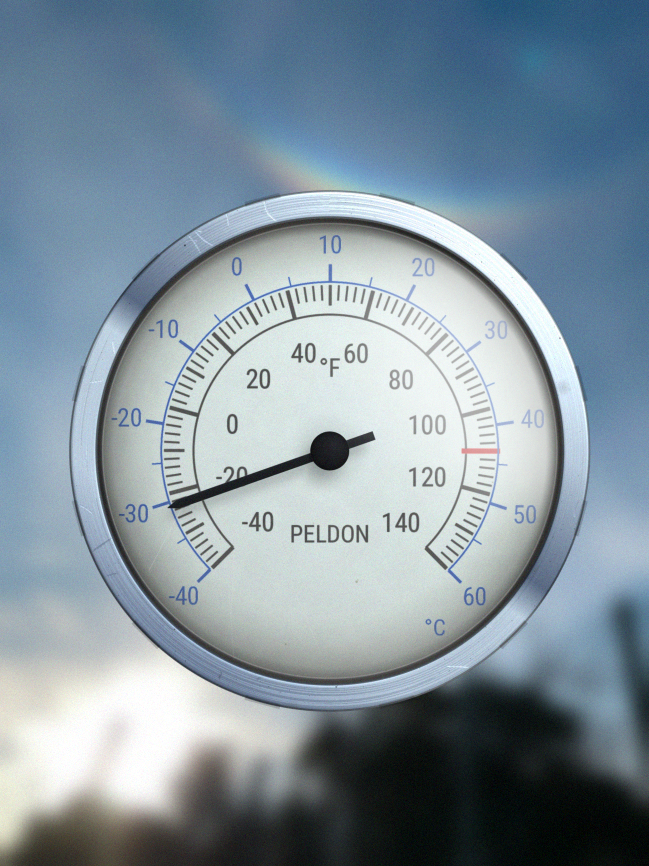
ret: {"value": -23, "unit": "°F"}
